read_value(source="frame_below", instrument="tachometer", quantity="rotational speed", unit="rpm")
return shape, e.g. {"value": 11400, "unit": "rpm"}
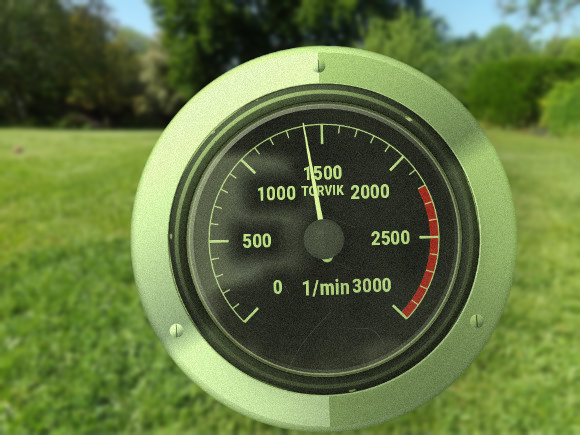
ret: {"value": 1400, "unit": "rpm"}
